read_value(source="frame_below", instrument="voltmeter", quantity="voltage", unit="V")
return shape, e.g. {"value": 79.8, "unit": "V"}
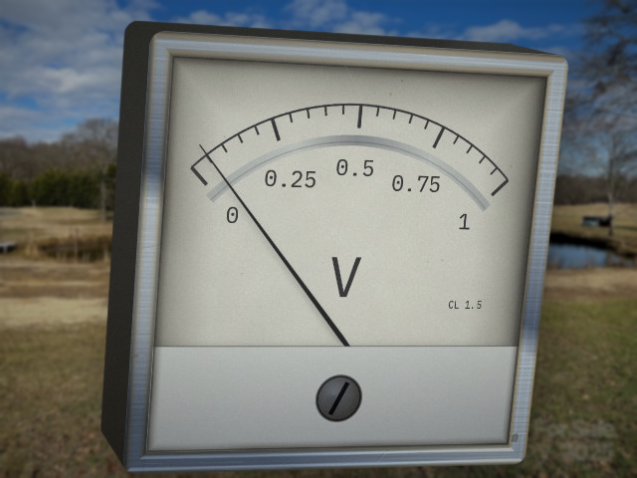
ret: {"value": 0.05, "unit": "V"}
